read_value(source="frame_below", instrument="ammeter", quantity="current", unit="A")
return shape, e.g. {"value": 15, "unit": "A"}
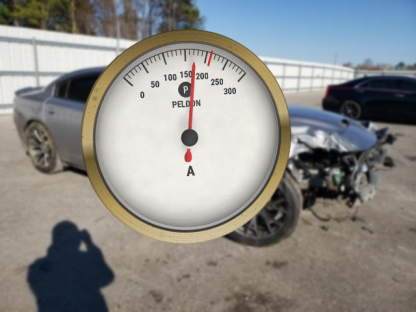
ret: {"value": 170, "unit": "A"}
